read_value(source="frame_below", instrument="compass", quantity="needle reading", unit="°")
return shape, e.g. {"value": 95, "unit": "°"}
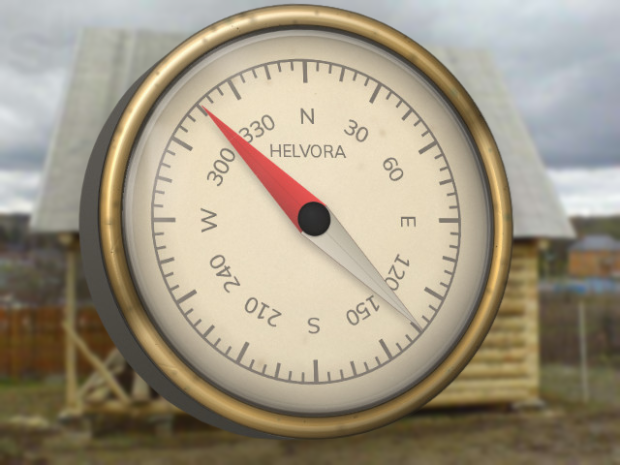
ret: {"value": 315, "unit": "°"}
